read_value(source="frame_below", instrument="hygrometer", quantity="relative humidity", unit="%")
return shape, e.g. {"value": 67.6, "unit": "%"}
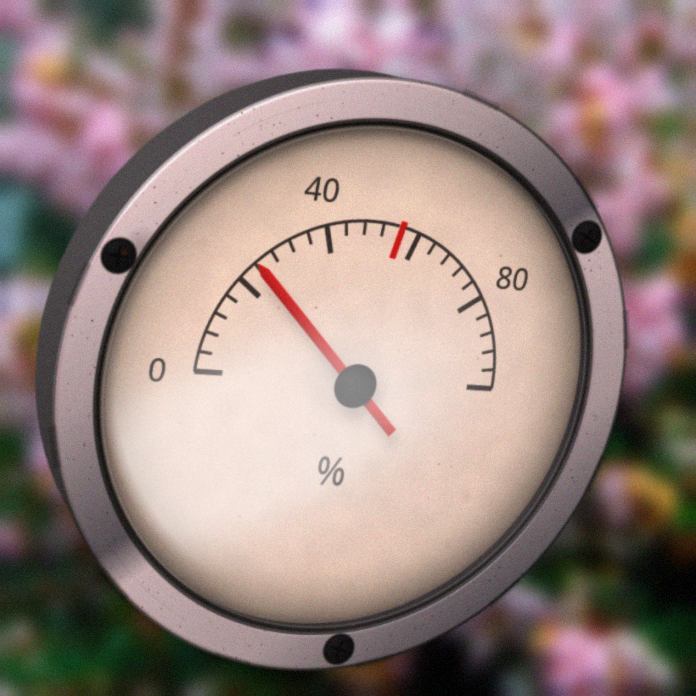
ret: {"value": 24, "unit": "%"}
